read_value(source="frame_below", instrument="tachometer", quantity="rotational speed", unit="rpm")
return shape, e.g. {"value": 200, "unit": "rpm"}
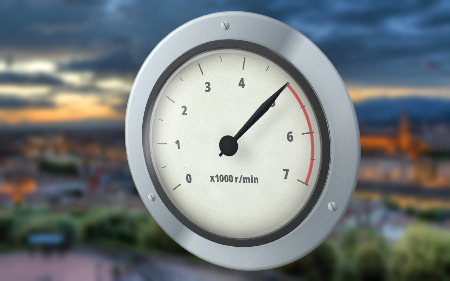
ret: {"value": 5000, "unit": "rpm"}
